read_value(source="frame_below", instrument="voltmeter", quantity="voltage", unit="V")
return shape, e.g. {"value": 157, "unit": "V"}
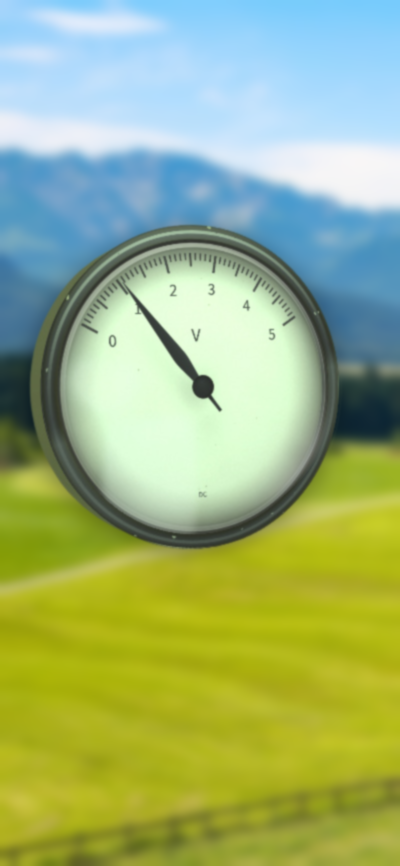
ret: {"value": 1, "unit": "V"}
